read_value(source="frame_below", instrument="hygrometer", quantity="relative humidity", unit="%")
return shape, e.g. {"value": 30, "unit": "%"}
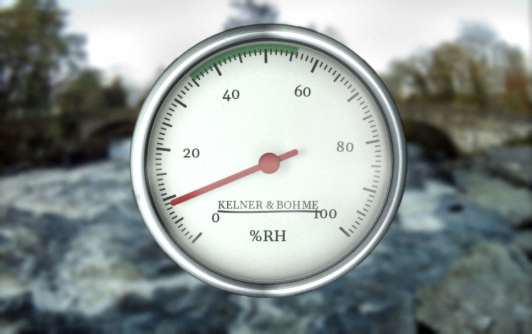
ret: {"value": 9, "unit": "%"}
